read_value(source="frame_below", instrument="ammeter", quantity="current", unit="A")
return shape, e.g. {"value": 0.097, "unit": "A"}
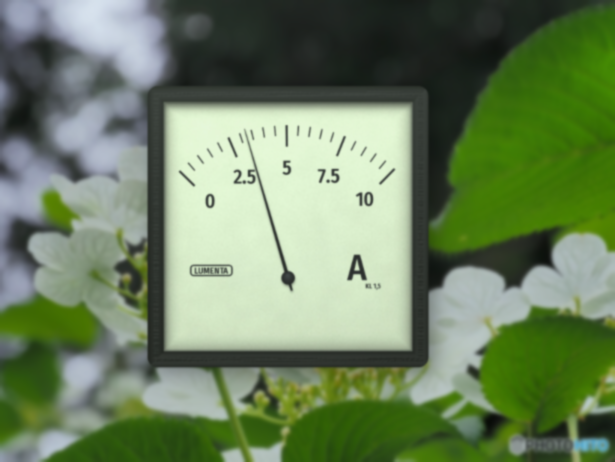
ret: {"value": 3.25, "unit": "A"}
